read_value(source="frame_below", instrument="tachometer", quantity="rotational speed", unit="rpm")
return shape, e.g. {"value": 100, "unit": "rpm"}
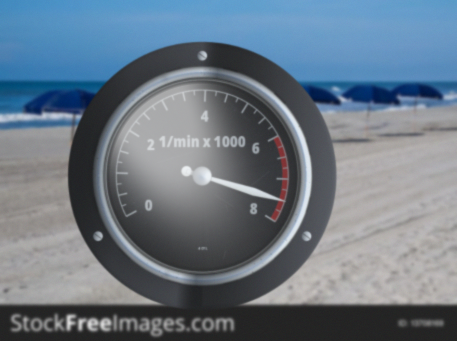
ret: {"value": 7500, "unit": "rpm"}
